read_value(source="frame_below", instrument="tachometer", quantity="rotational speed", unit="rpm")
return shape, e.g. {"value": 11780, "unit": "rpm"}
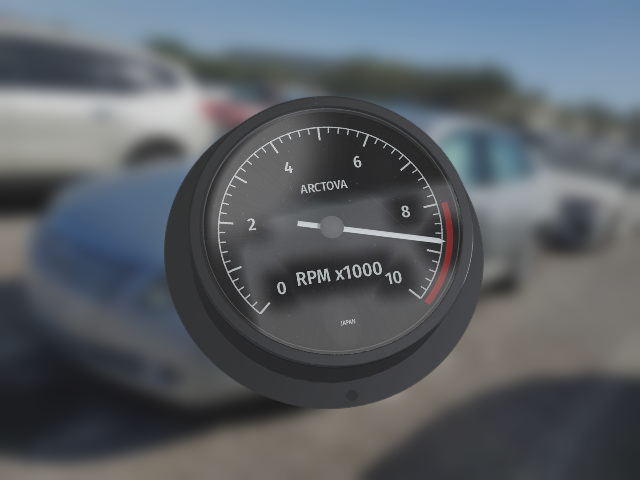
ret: {"value": 8800, "unit": "rpm"}
